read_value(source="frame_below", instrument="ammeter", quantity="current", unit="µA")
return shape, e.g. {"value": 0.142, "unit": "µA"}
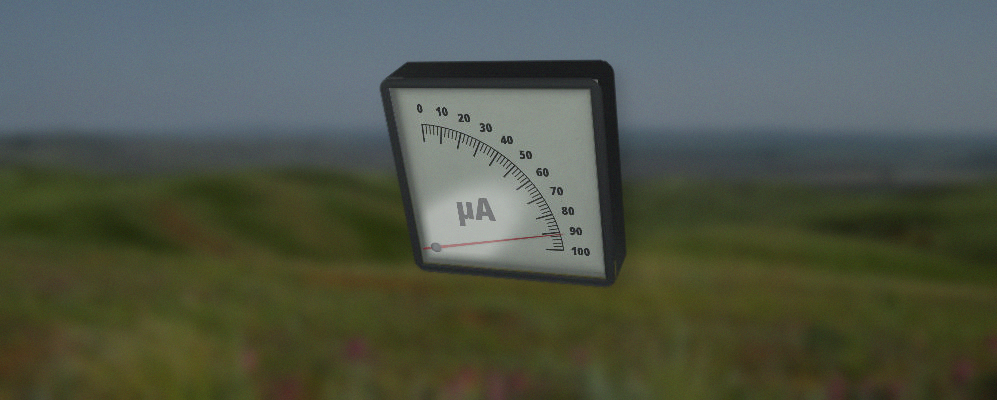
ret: {"value": 90, "unit": "µA"}
